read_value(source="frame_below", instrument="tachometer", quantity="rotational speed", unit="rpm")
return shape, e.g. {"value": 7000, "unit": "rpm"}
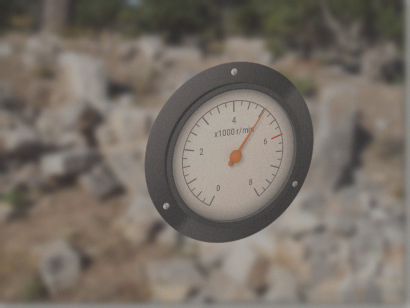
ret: {"value": 5000, "unit": "rpm"}
